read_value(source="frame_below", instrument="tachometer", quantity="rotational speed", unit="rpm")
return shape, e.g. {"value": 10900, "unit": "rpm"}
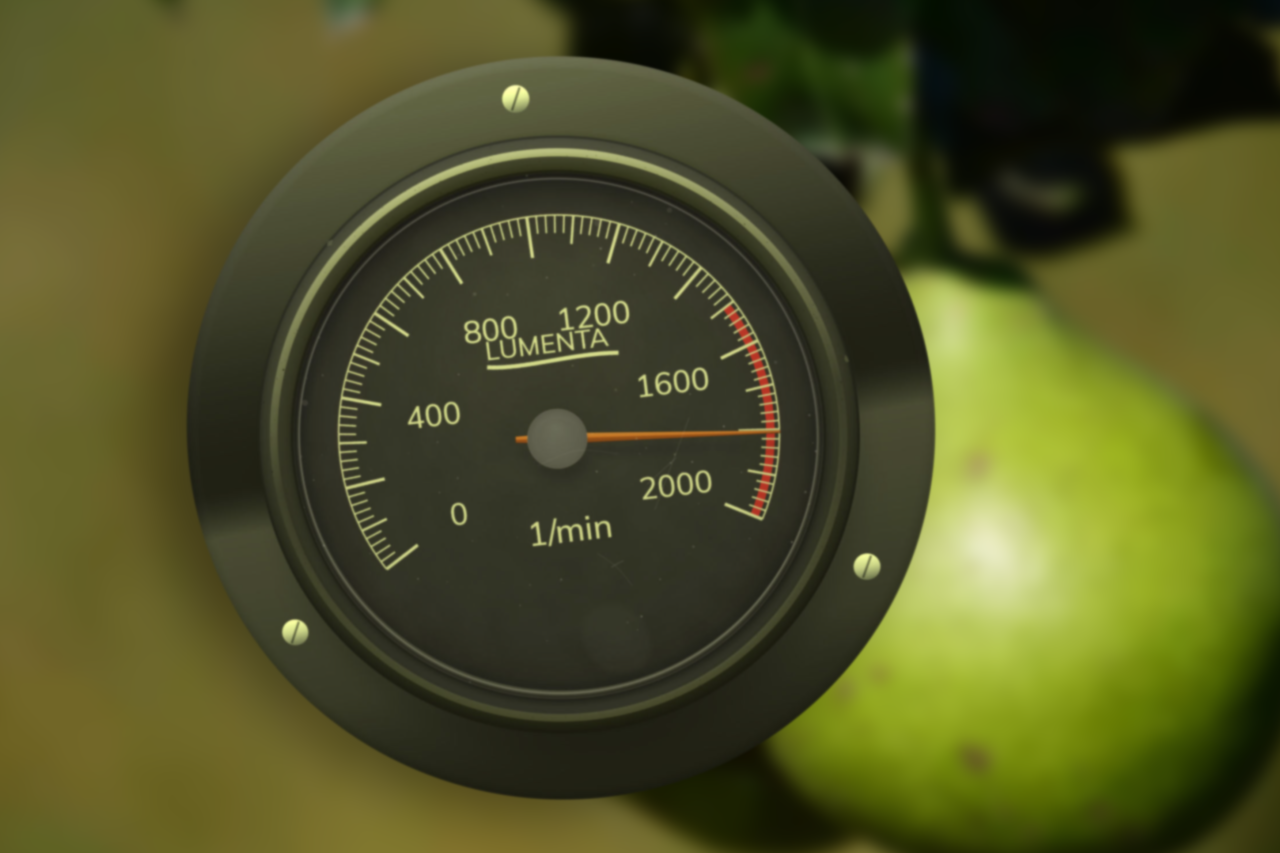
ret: {"value": 1800, "unit": "rpm"}
